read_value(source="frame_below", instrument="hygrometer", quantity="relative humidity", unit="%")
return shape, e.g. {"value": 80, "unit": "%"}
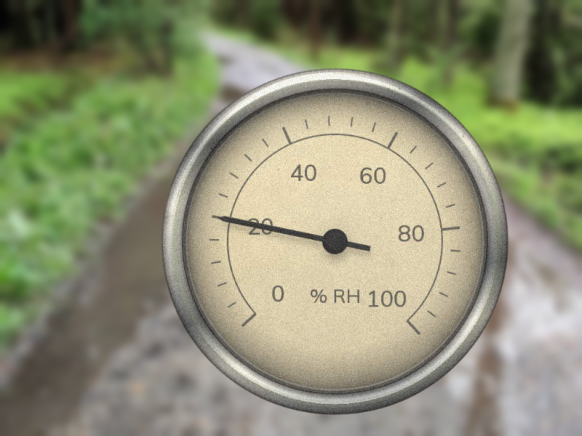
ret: {"value": 20, "unit": "%"}
